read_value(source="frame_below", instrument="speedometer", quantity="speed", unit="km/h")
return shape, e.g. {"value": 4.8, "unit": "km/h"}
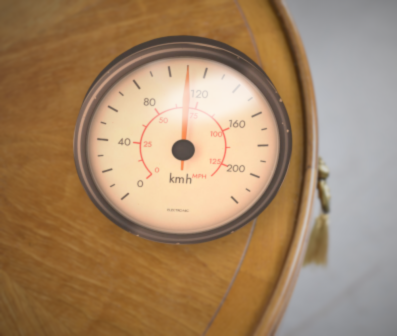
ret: {"value": 110, "unit": "km/h"}
